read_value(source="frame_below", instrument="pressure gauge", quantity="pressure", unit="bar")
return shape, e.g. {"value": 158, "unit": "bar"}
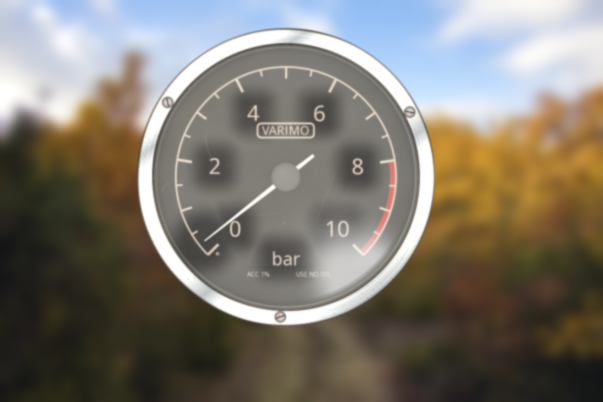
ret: {"value": 0.25, "unit": "bar"}
